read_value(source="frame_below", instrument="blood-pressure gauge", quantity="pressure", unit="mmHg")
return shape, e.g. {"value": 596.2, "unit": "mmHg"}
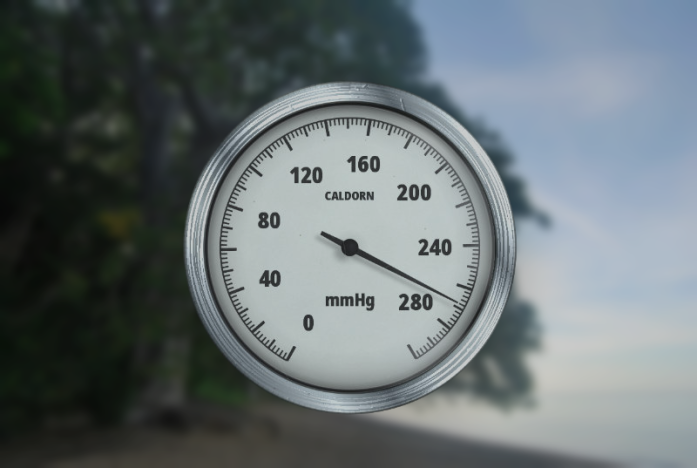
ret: {"value": 268, "unit": "mmHg"}
